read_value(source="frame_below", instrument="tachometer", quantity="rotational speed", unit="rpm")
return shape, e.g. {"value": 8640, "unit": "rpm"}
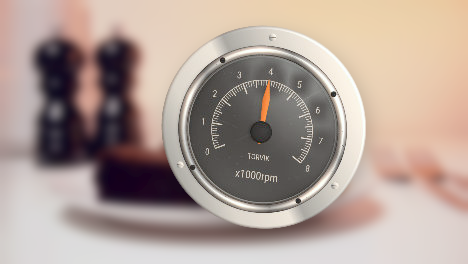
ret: {"value": 4000, "unit": "rpm"}
